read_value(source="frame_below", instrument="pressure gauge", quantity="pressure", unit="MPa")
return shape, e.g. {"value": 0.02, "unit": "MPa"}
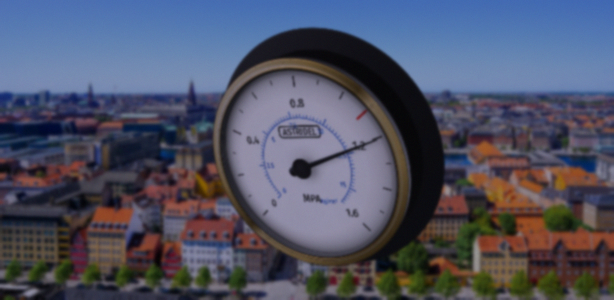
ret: {"value": 1.2, "unit": "MPa"}
